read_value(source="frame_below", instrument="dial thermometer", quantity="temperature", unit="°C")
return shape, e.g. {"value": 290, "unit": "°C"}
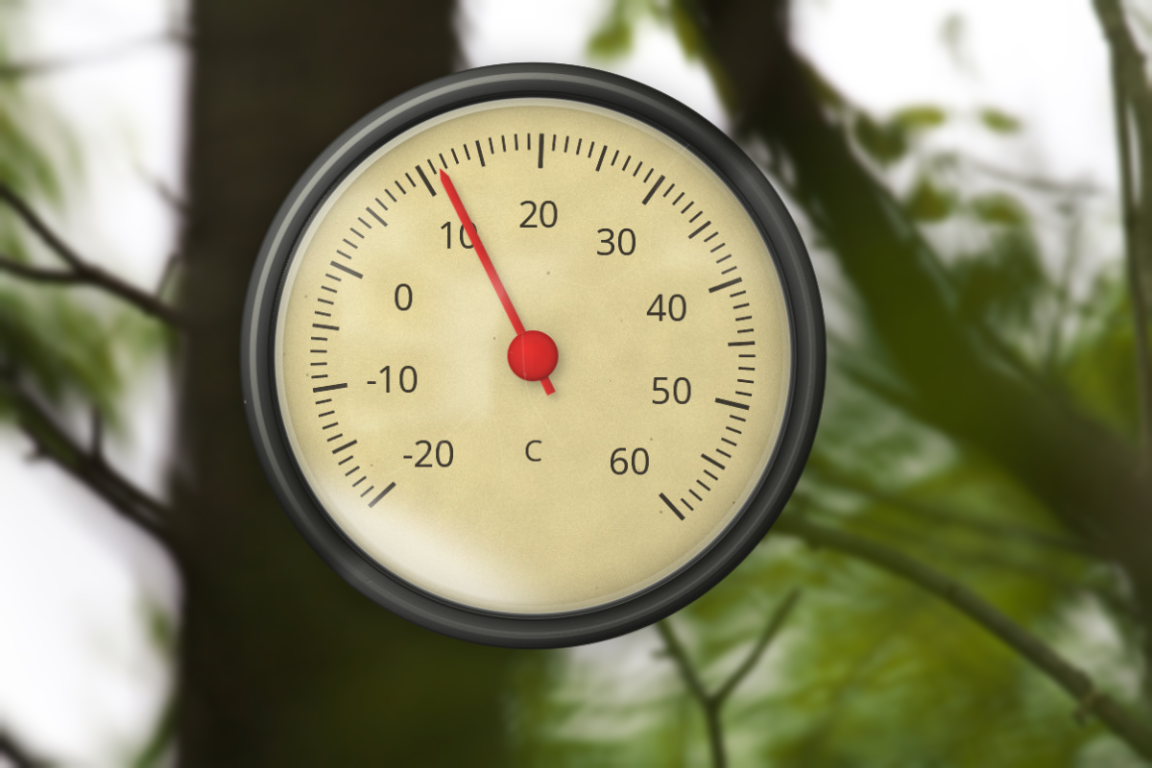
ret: {"value": 11.5, "unit": "°C"}
